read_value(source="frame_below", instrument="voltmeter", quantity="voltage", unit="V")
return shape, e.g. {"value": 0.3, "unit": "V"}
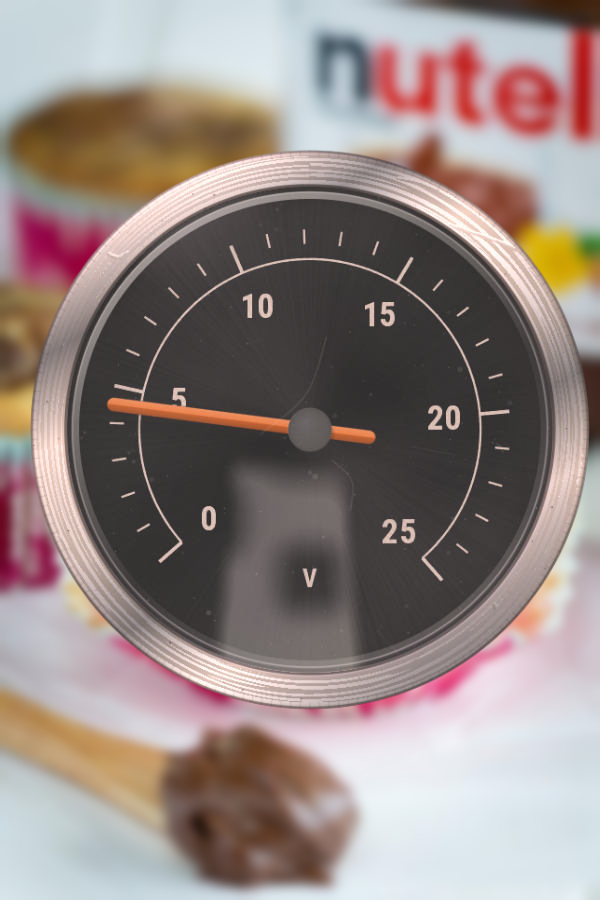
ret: {"value": 4.5, "unit": "V"}
